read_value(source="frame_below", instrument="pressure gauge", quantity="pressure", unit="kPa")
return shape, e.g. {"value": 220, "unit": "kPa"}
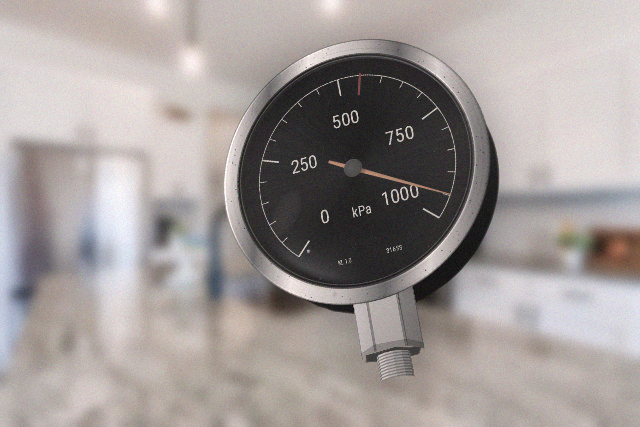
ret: {"value": 950, "unit": "kPa"}
